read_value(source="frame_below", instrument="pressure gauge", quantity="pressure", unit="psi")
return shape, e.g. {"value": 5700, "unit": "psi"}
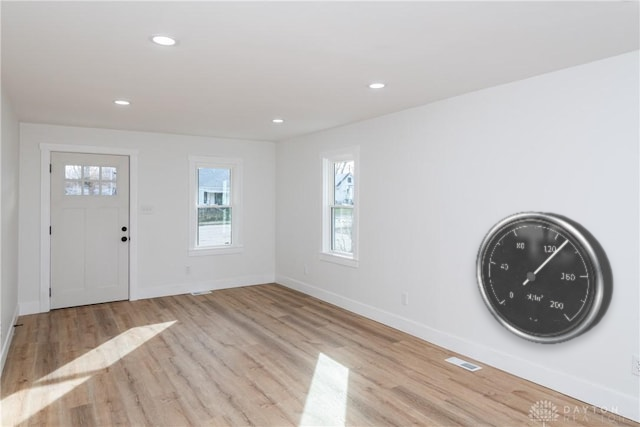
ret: {"value": 130, "unit": "psi"}
